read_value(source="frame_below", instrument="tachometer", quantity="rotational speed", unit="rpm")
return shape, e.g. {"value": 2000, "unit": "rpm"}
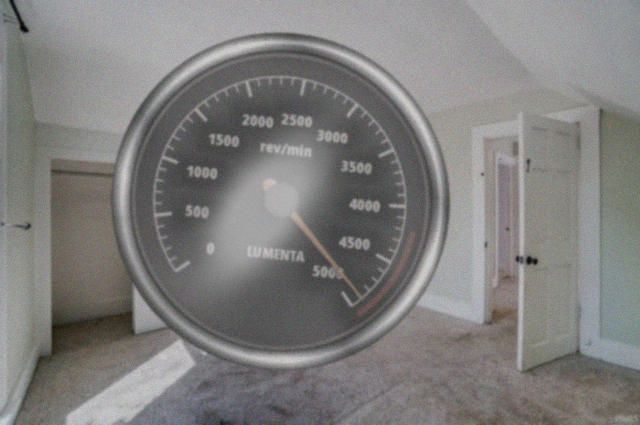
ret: {"value": 4900, "unit": "rpm"}
